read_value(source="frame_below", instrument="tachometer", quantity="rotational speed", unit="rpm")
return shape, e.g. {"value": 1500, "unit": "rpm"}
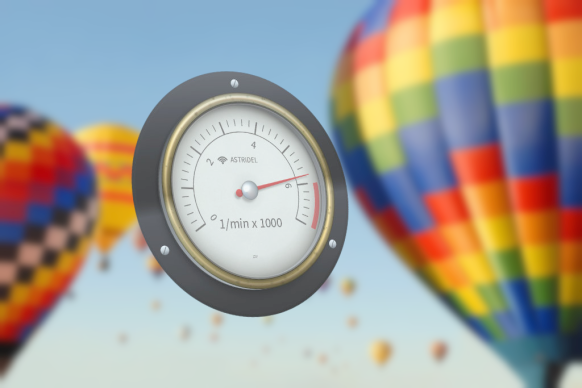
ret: {"value": 5800, "unit": "rpm"}
